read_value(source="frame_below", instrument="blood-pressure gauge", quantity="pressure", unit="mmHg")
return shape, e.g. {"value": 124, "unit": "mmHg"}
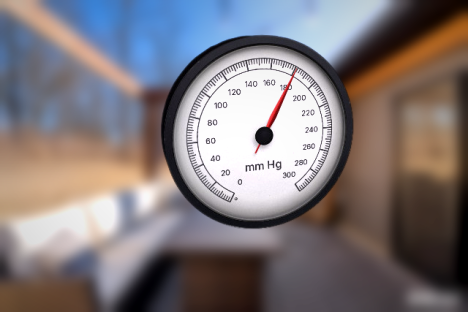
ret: {"value": 180, "unit": "mmHg"}
